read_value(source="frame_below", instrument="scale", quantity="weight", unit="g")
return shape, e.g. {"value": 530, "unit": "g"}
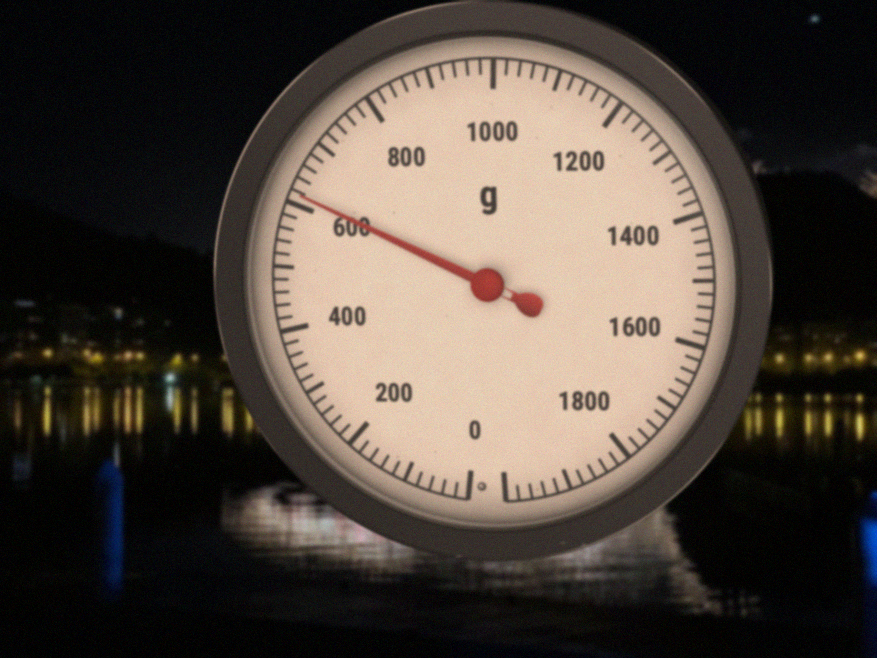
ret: {"value": 620, "unit": "g"}
